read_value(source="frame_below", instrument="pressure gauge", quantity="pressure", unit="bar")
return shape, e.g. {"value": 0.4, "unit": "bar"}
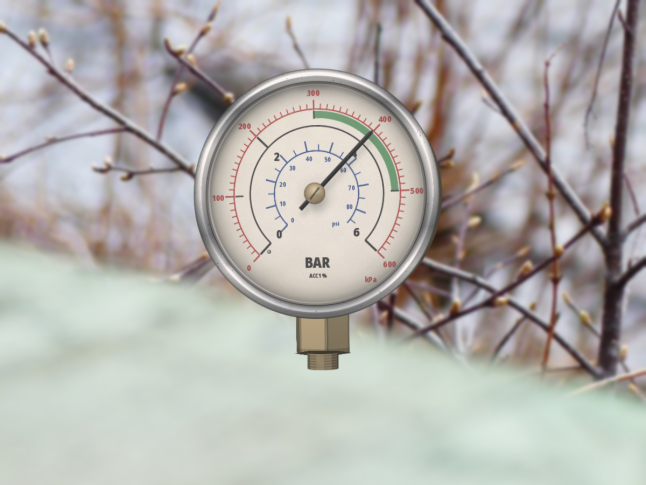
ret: {"value": 4, "unit": "bar"}
